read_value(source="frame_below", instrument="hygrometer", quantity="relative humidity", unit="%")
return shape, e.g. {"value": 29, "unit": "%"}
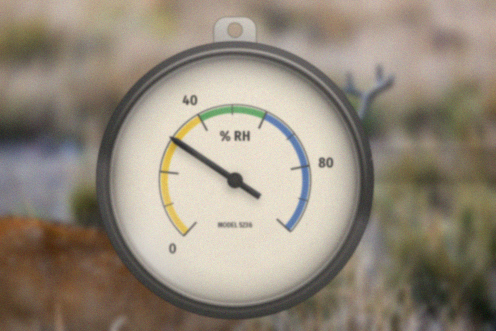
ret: {"value": 30, "unit": "%"}
